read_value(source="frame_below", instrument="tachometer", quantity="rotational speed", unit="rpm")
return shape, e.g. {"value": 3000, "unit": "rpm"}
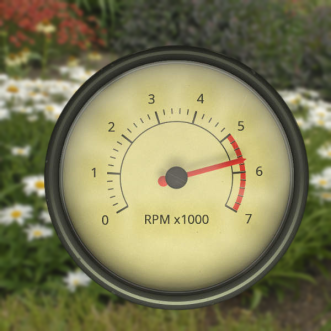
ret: {"value": 5700, "unit": "rpm"}
